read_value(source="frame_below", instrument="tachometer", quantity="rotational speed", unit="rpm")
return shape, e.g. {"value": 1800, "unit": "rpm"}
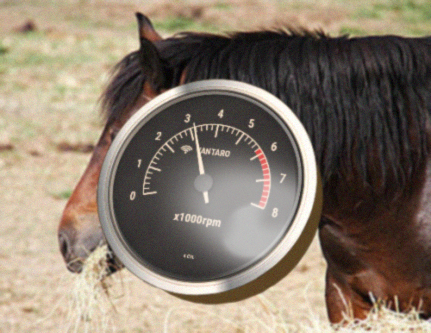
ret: {"value": 3200, "unit": "rpm"}
